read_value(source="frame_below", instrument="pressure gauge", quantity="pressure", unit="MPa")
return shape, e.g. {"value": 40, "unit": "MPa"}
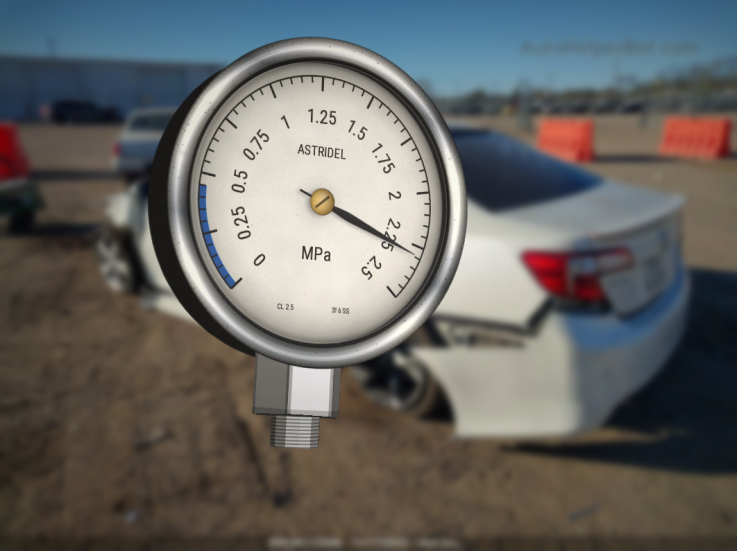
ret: {"value": 2.3, "unit": "MPa"}
